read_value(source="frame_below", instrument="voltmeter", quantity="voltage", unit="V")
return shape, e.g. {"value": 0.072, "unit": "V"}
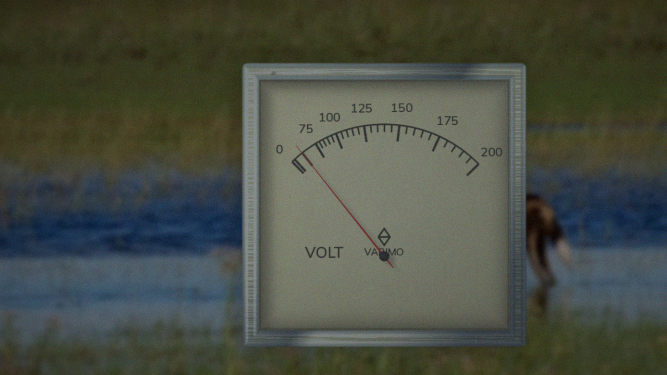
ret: {"value": 50, "unit": "V"}
